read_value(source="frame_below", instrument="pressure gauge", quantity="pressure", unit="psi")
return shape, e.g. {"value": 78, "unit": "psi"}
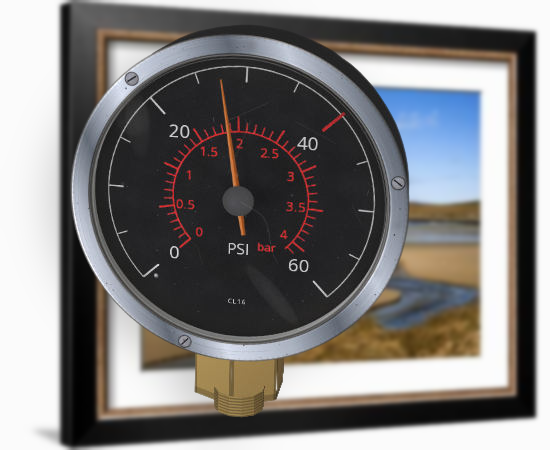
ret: {"value": 27.5, "unit": "psi"}
